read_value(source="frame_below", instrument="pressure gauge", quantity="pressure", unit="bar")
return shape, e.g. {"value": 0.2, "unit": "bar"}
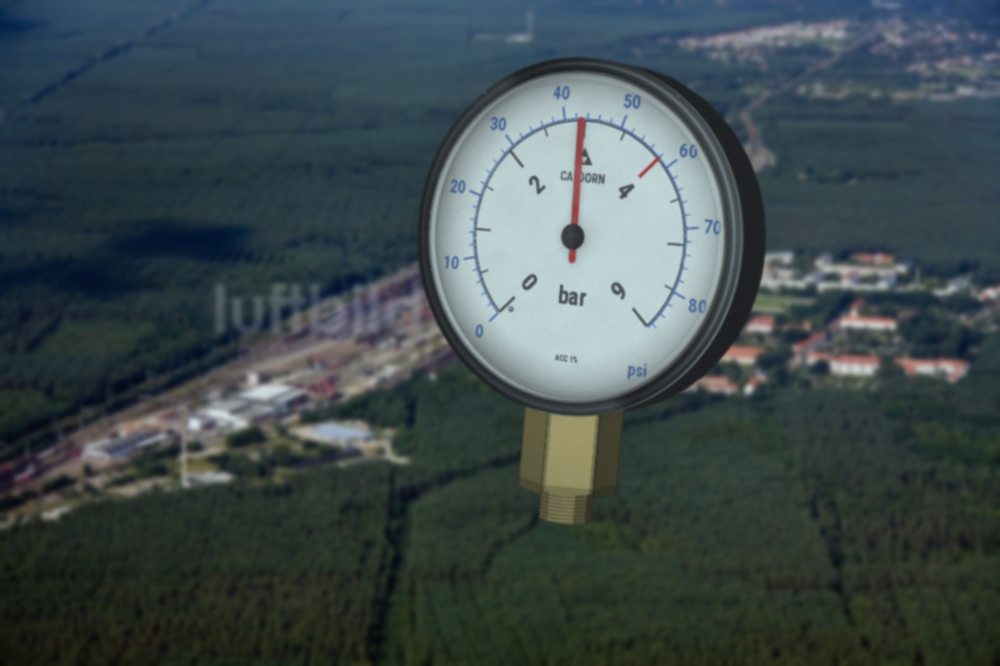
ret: {"value": 3, "unit": "bar"}
